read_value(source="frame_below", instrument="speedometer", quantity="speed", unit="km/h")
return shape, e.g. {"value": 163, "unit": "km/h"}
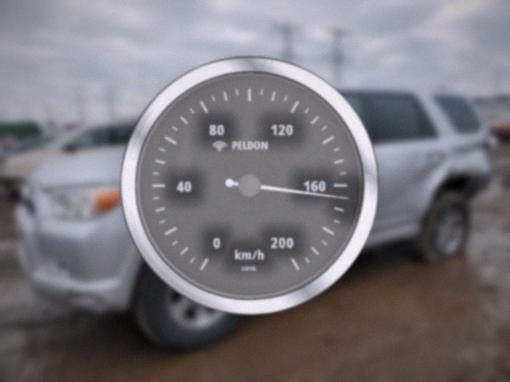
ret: {"value": 165, "unit": "km/h"}
